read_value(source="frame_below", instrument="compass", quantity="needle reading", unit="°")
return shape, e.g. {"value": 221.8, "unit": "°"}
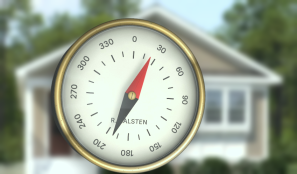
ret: {"value": 22.5, "unit": "°"}
